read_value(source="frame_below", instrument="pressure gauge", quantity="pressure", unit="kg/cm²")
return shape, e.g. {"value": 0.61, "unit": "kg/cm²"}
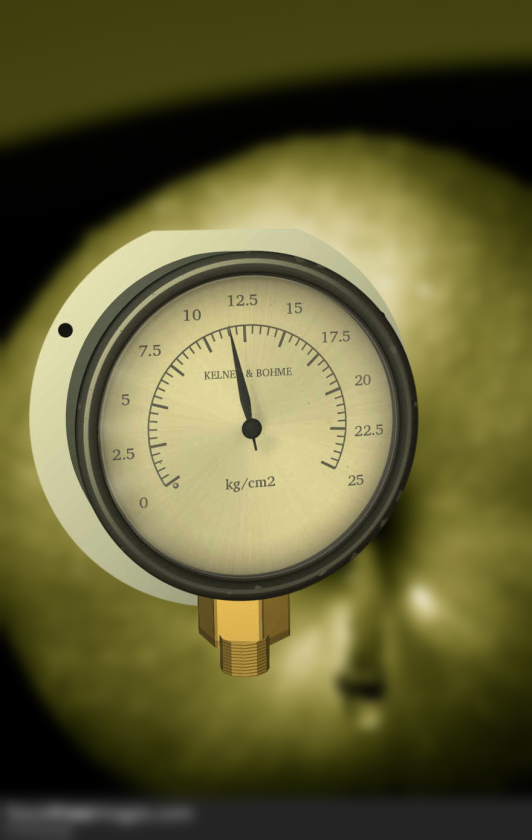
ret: {"value": 11.5, "unit": "kg/cm²"}
